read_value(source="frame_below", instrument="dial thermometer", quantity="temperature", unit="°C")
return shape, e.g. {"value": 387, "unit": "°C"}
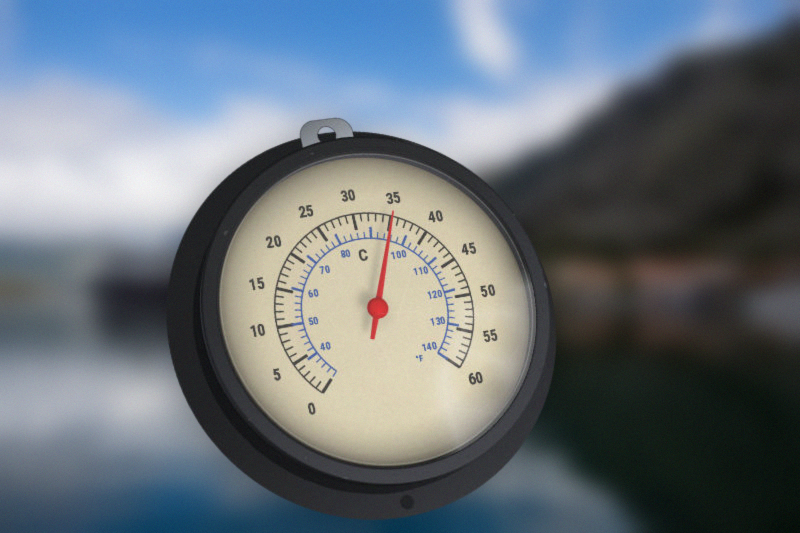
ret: {"value": 35, "unit": "°C"}
